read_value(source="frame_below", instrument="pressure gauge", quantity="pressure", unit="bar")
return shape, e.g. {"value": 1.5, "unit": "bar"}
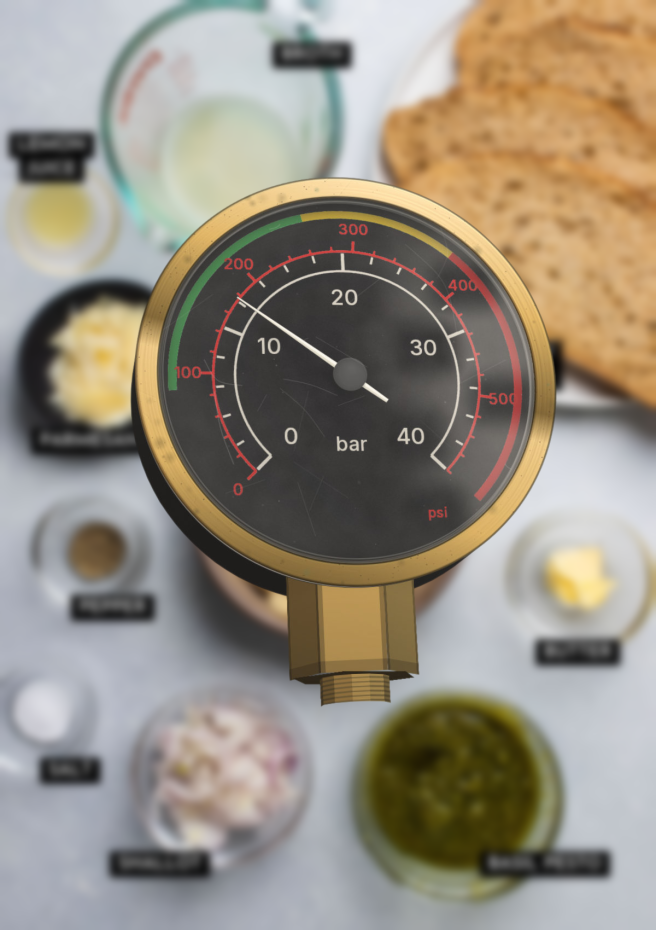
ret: {"value": 12, "unit": "bar"}
